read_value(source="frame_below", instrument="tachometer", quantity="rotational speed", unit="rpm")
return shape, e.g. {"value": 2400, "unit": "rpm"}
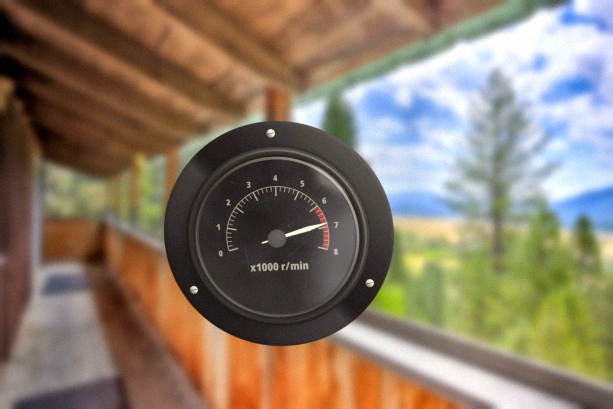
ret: {"value": 6800, "unit": "rpm"}
